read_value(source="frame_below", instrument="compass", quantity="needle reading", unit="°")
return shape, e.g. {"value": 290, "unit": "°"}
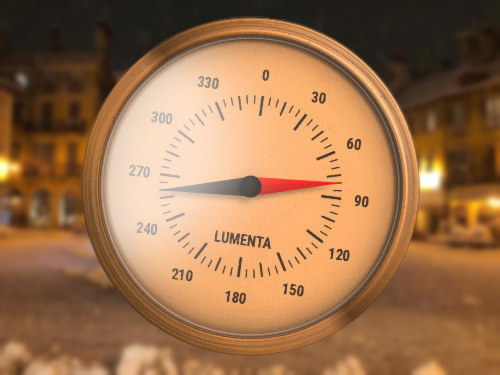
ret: {"value": 80, "unit": "°"}
